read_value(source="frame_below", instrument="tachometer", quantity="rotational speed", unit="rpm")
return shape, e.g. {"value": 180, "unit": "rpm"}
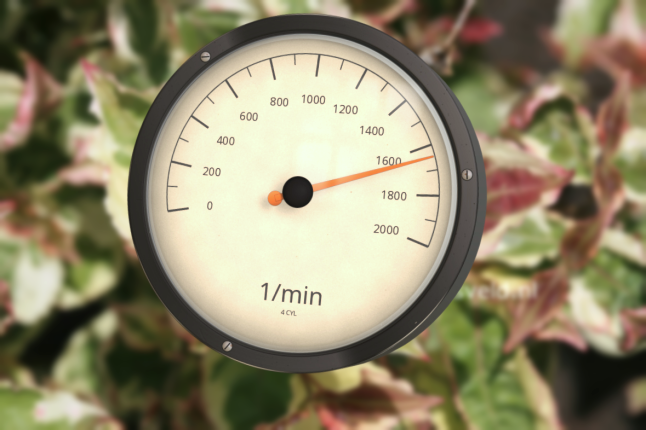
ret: {"value": 1650, "unit": "rpm"}
